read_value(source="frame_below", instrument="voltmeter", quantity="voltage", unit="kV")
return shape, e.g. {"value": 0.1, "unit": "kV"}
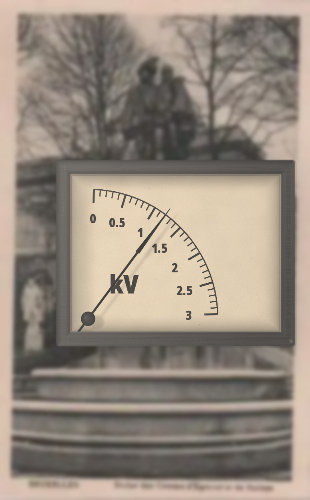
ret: {"value": 1.2, "unit": "kV"}
